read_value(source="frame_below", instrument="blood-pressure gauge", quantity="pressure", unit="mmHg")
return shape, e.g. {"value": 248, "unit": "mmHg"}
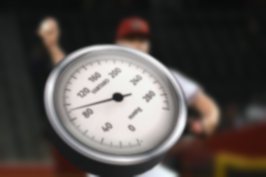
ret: {"value": 90, "unit": "mmHg"}
